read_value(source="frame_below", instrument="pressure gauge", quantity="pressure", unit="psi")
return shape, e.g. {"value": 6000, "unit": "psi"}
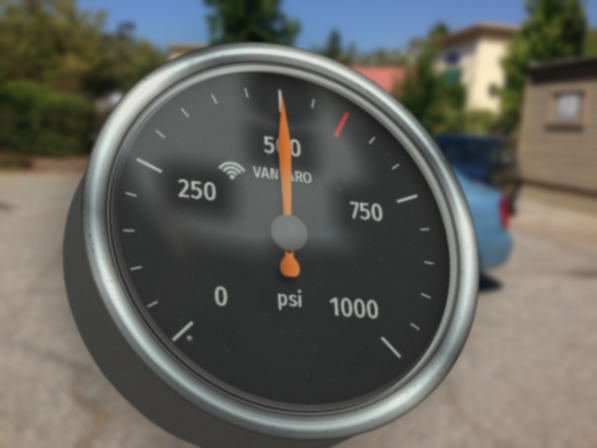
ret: {"value": 500, "unit": "psi"}
